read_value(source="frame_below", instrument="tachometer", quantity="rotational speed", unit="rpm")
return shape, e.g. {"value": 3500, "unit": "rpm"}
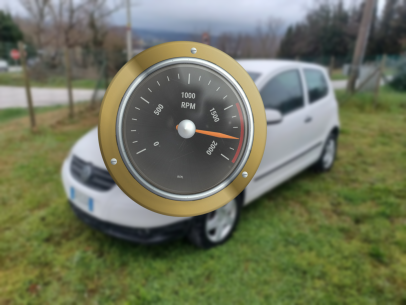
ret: {"value": 1800, "unit": "rpm"}
